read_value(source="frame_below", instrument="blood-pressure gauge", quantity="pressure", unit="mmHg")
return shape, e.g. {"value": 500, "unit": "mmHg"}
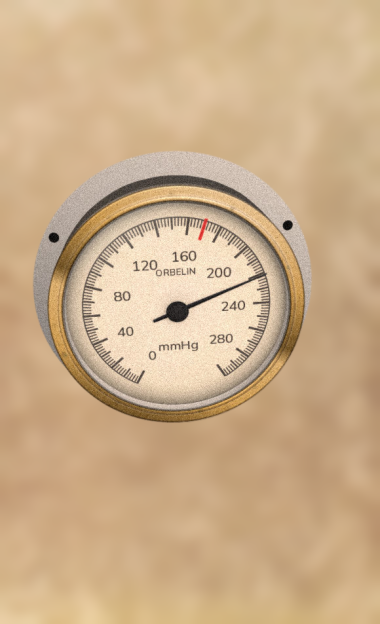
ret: {"value": 220, "unit": "mmHg"}
